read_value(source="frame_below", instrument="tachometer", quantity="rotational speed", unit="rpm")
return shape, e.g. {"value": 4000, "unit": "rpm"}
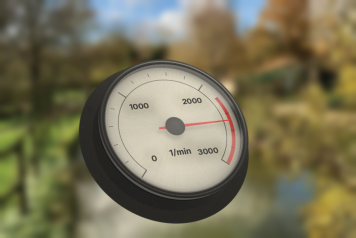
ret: {"value": 2500, "unit": "rpm"}
